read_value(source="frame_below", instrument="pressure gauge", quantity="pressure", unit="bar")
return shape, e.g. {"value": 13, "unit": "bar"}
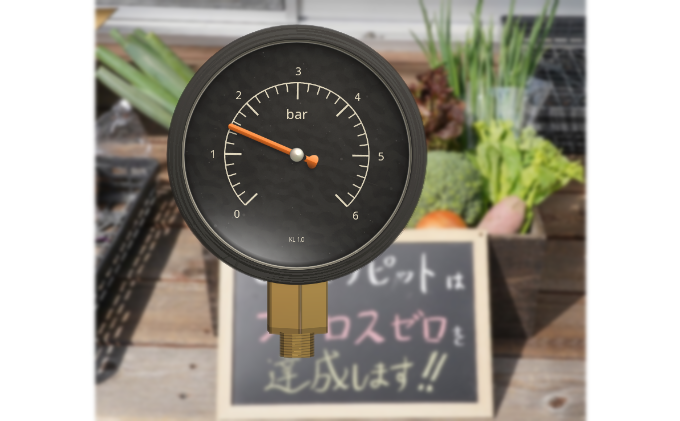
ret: {"value": 1.5, "unit": "bar"}
